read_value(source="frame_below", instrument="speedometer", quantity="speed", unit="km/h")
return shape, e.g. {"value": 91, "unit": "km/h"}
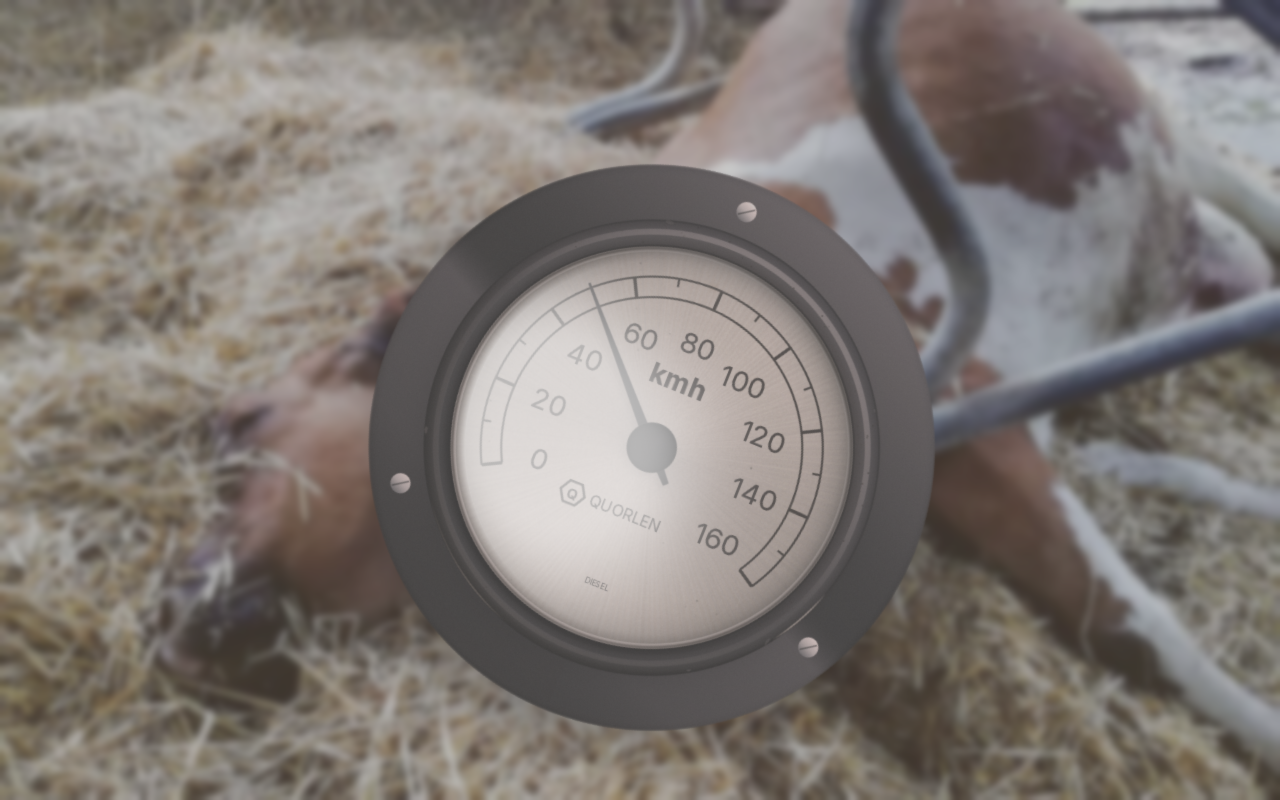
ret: {"value": 50, "unit": "km/h"}
